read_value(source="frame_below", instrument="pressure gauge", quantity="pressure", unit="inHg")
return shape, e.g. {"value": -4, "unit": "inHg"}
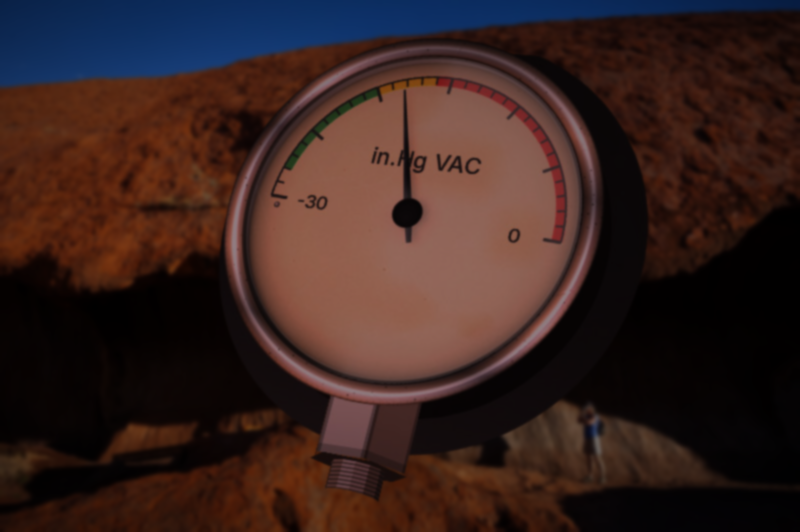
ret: {"value": -18, "unit": "inHg"}
